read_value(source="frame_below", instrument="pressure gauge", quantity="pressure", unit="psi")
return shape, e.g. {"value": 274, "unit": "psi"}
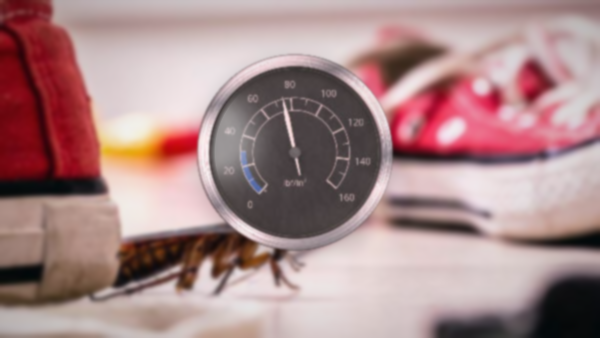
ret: {"value": 75, "unit": "psi"}
